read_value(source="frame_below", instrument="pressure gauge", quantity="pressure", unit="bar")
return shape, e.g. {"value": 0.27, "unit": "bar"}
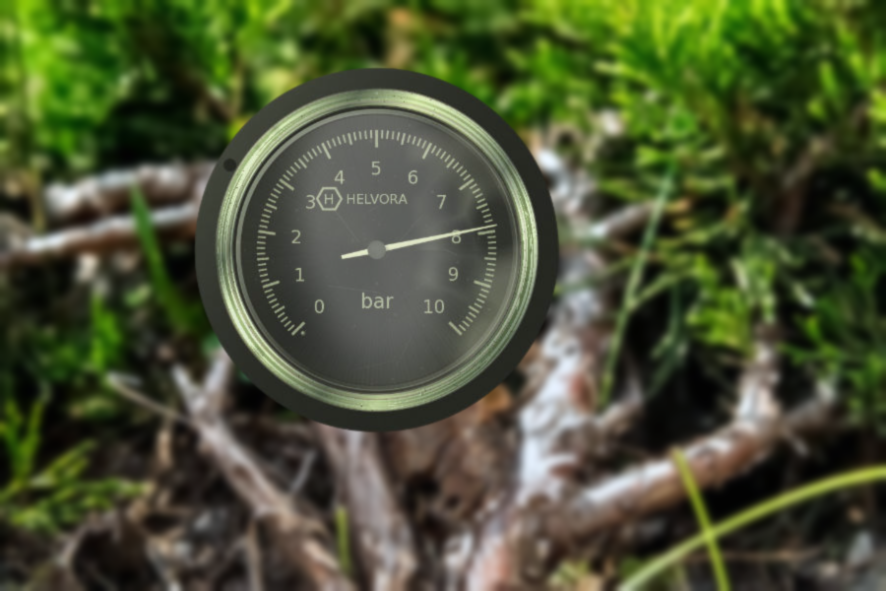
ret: {"value": 7.9, "unit": "bar"}
